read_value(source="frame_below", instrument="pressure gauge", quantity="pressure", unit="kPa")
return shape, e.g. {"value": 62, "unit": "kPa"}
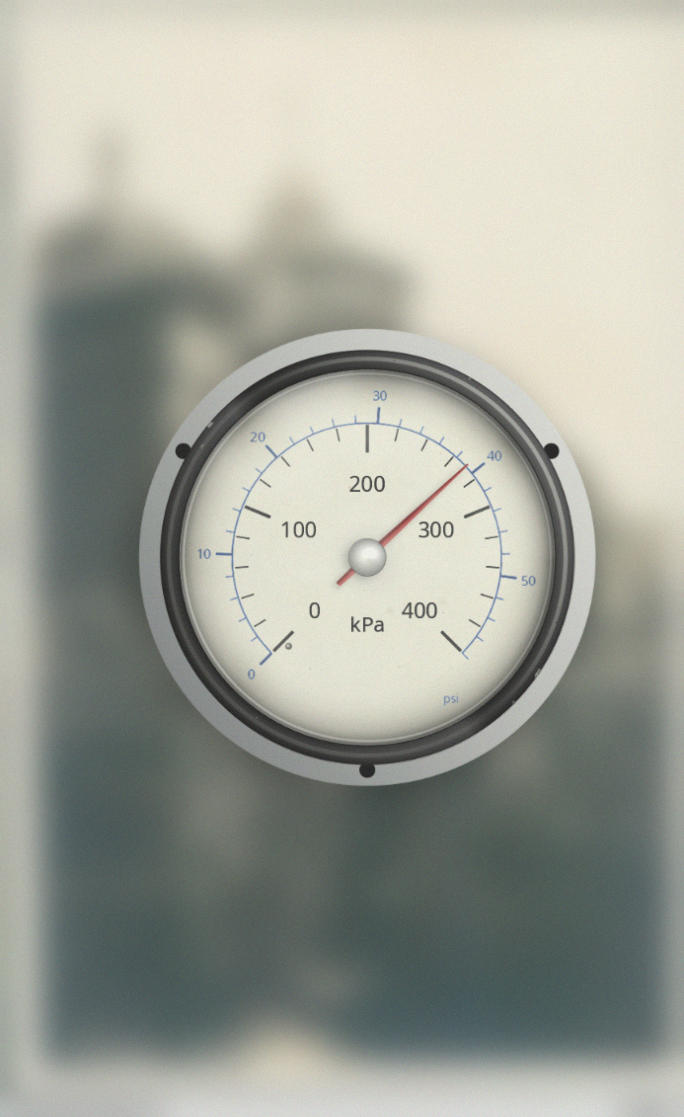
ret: {"value": 270, "unit": "kPa"}
